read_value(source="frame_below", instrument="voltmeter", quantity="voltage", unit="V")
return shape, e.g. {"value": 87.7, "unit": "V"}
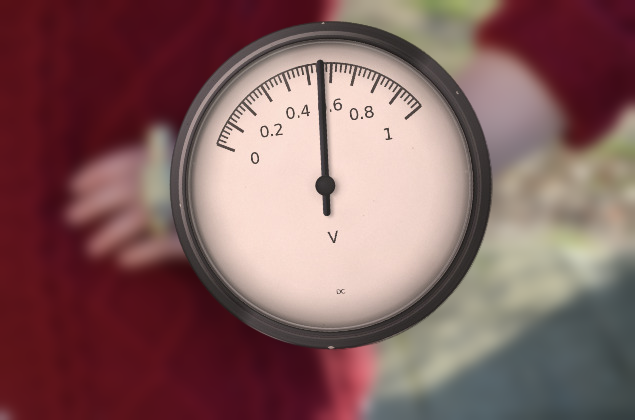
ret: {"value": 0.56, "unit": "V"}
